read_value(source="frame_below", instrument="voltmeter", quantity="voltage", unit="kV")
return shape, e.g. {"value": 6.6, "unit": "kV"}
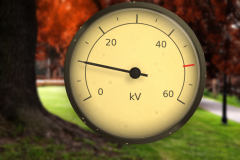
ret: {"value": 10, "unit": "kV"}
